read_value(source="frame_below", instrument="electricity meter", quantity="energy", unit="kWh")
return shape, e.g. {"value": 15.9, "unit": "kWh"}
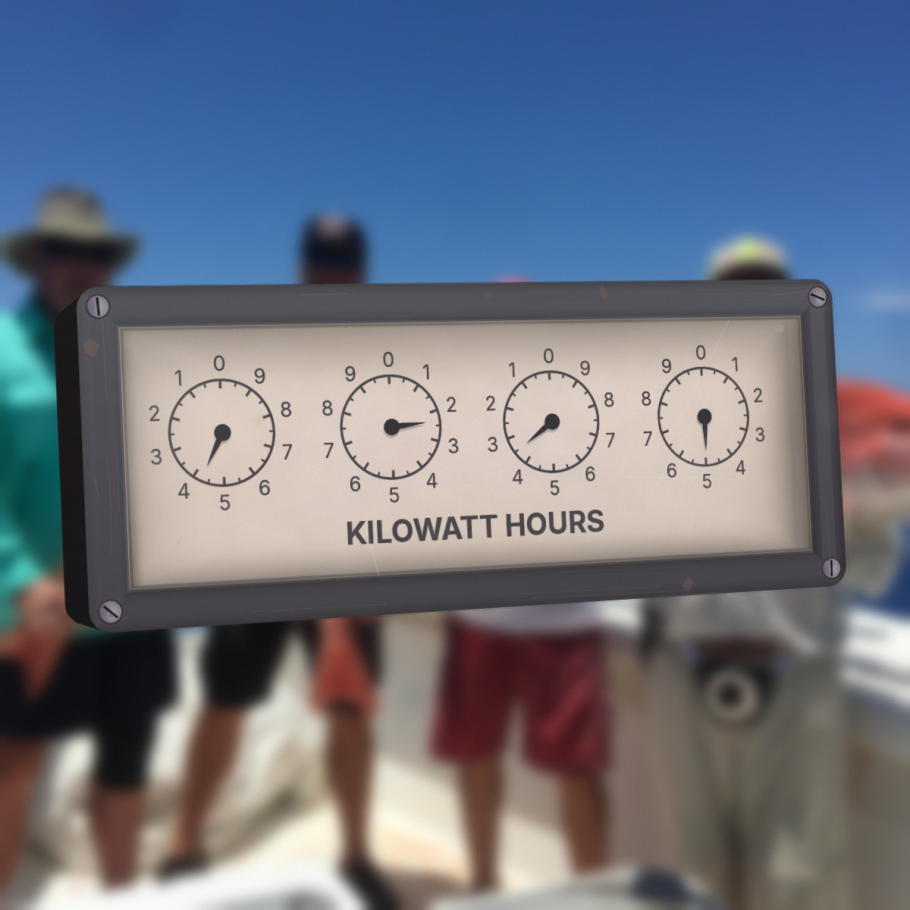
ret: {"value": 4235, "unit": "kWh"}
